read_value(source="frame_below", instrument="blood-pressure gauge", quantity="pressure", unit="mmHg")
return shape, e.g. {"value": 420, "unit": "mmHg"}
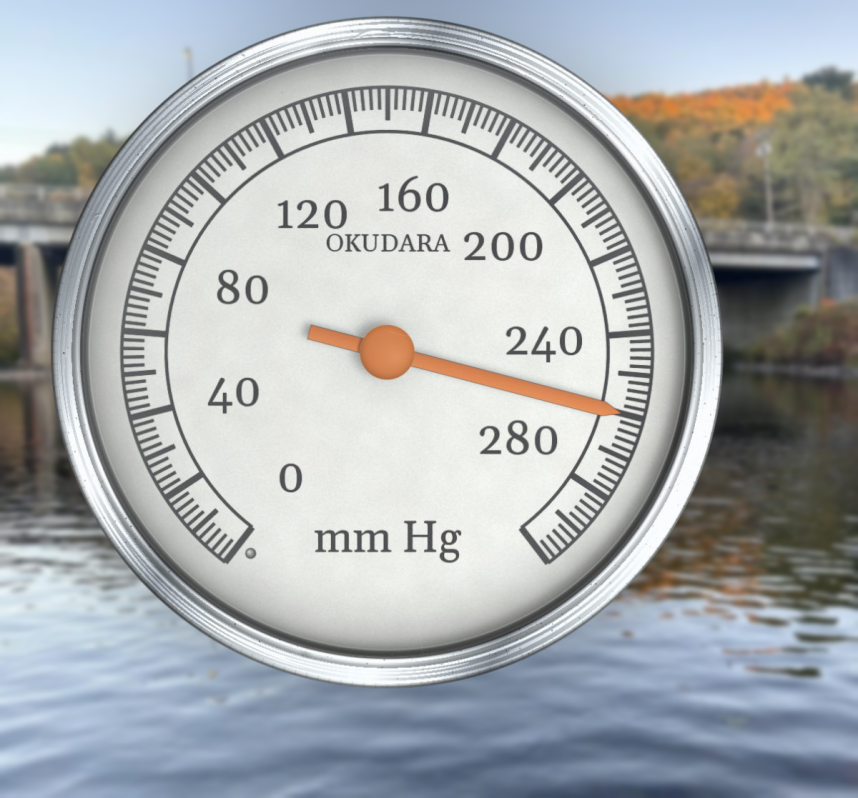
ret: {"value": 260, "unit": "mmHg"}
